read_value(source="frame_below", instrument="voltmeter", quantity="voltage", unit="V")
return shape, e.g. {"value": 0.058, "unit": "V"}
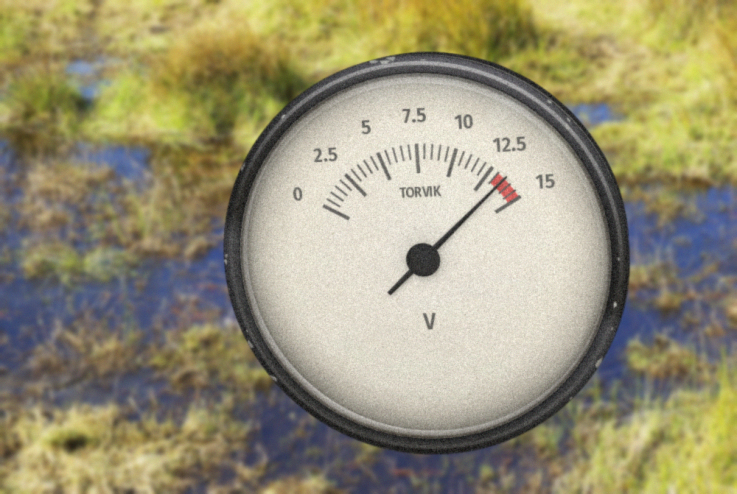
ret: {"value": 13.5, "unit": "V"}
